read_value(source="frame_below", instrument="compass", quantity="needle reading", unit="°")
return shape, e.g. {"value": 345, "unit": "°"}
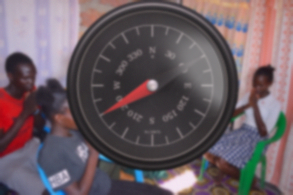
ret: {"value": 240, "unit": "°"}
